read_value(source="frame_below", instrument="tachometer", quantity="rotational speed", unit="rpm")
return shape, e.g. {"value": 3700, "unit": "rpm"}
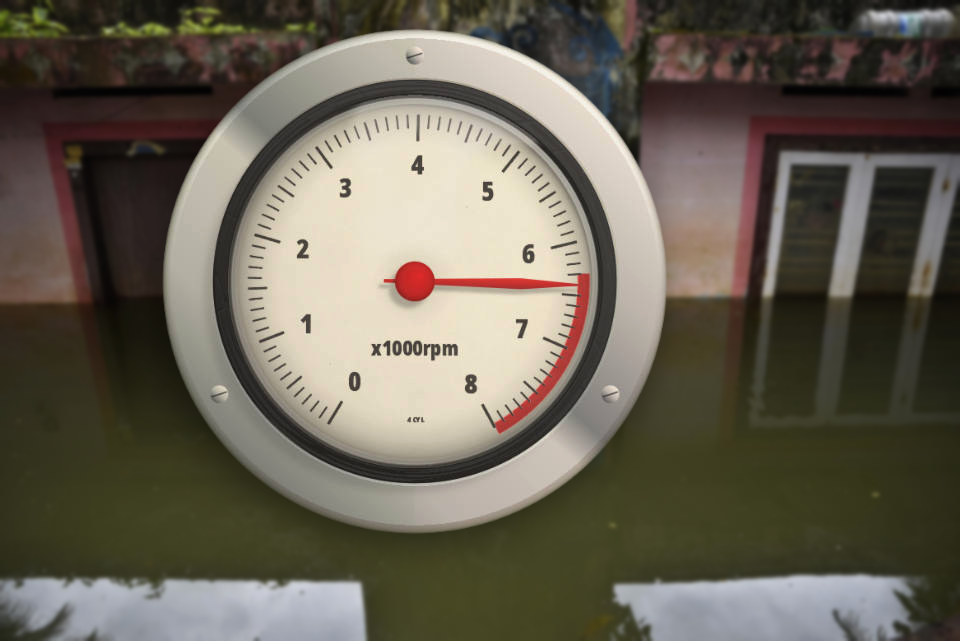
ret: {"value": 6400, "unit": "rpm"}
